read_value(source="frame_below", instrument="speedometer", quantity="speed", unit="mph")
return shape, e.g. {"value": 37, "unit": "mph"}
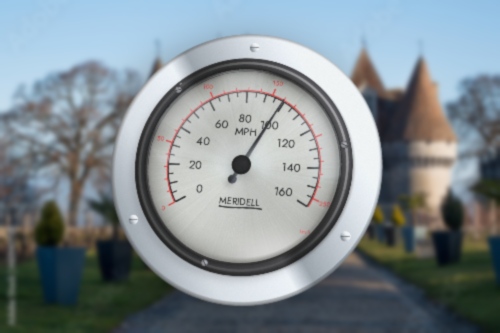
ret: {"value": 100, "unit": "mph"}
